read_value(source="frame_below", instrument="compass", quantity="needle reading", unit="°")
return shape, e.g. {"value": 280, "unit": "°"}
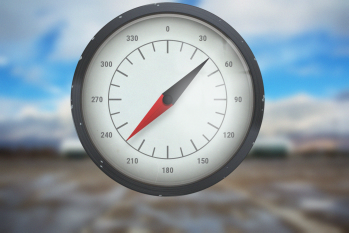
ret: {"value": 225, "unit": "°"}
